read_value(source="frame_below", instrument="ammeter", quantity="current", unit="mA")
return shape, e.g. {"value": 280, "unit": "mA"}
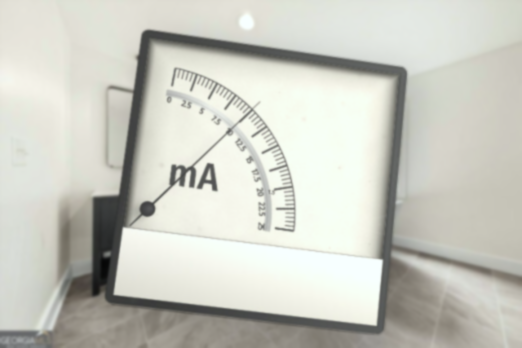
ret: {"value": 10, "unit": "mA"}
